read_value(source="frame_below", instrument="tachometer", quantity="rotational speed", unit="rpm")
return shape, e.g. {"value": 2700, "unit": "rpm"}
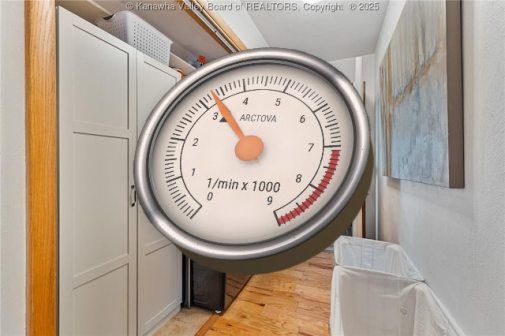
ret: {"value": 3300, "unit": "rpm"}
